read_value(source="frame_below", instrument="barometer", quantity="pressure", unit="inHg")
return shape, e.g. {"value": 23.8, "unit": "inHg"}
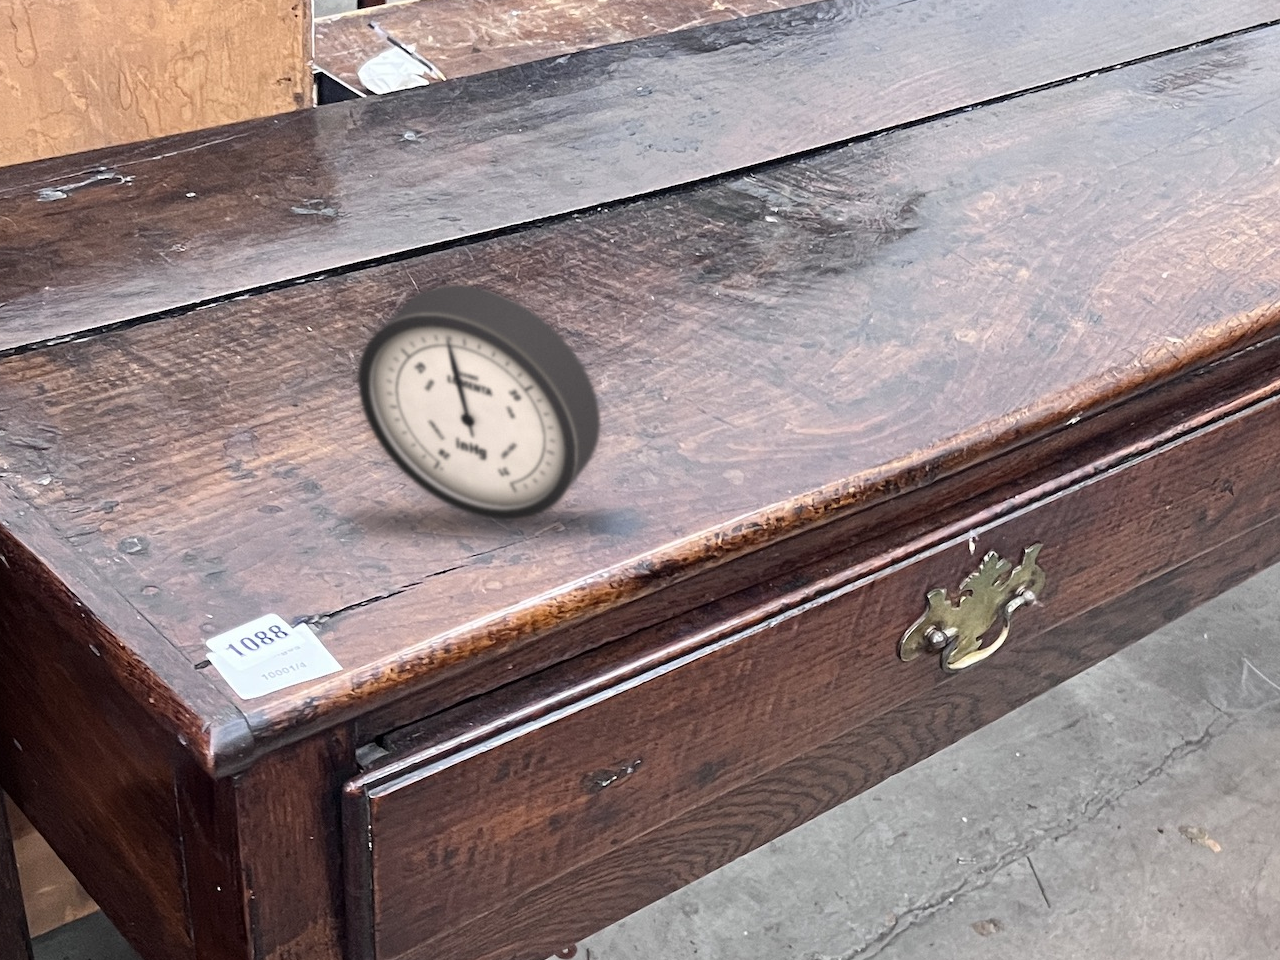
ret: {"value": 29.4, "unit": "inHg"}
